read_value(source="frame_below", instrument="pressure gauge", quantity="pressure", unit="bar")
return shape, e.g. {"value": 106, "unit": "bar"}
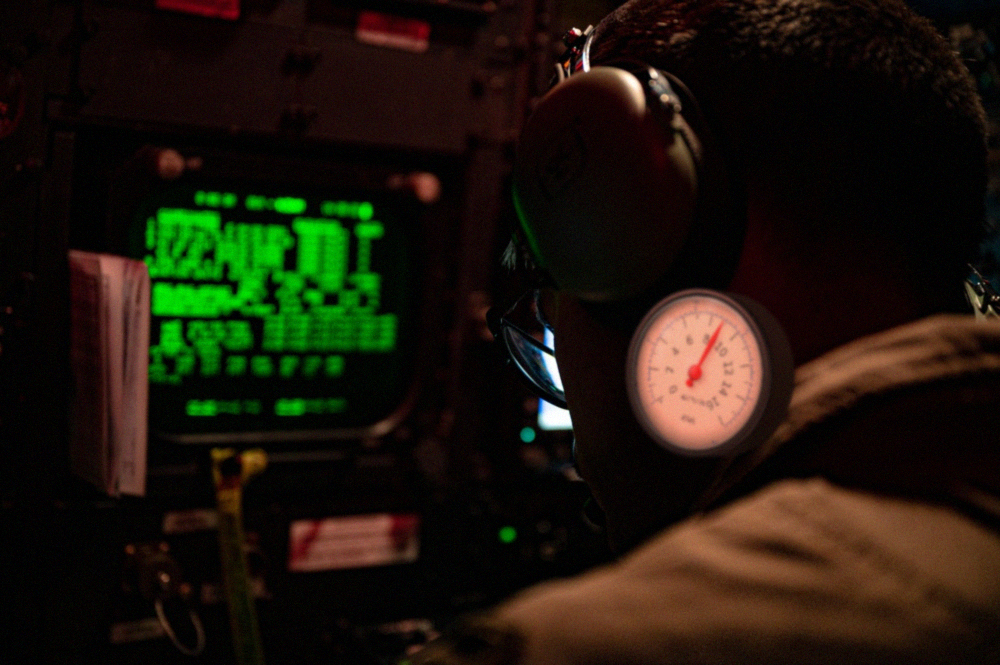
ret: {"value": 9, "unit": "bar"}
